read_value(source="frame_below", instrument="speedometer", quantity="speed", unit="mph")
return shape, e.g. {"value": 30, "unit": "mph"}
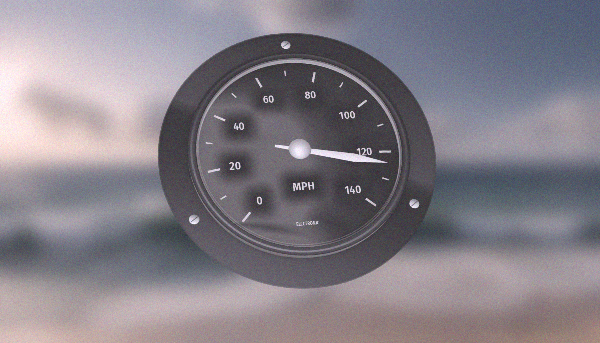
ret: {"value": 125, "unit": "mph"}
